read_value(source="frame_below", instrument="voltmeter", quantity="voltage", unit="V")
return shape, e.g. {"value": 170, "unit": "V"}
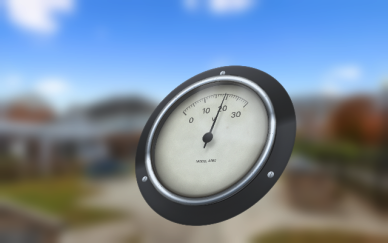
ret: {"value": 20, "unit": "V"}
